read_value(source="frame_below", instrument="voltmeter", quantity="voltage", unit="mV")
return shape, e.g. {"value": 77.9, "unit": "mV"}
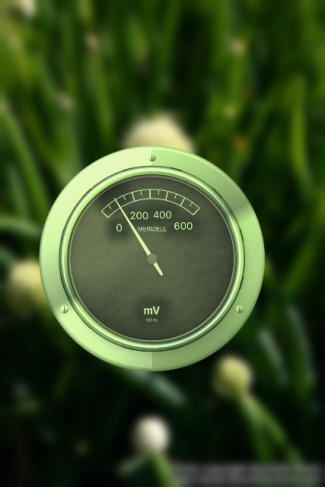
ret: {"value": 100, "unit": "mV"}
